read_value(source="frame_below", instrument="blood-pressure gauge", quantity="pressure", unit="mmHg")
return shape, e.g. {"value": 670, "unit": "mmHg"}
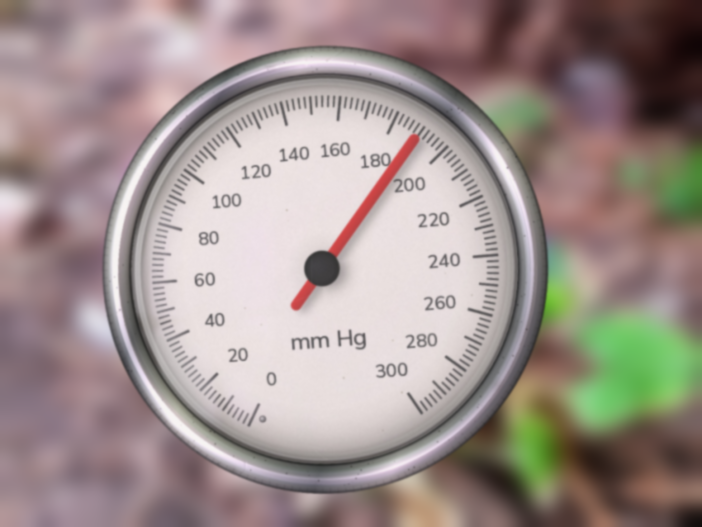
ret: {"value": 190, "unit": "mmHg"}
